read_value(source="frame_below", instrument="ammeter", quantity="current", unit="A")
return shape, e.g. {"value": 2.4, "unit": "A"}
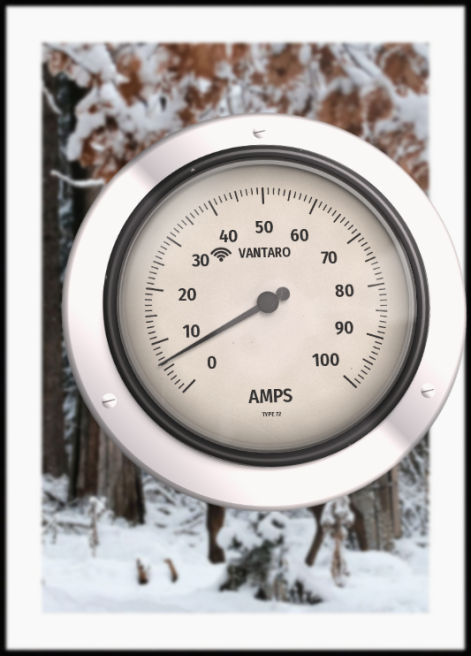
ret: {"value": 6, "unit": "A"}
